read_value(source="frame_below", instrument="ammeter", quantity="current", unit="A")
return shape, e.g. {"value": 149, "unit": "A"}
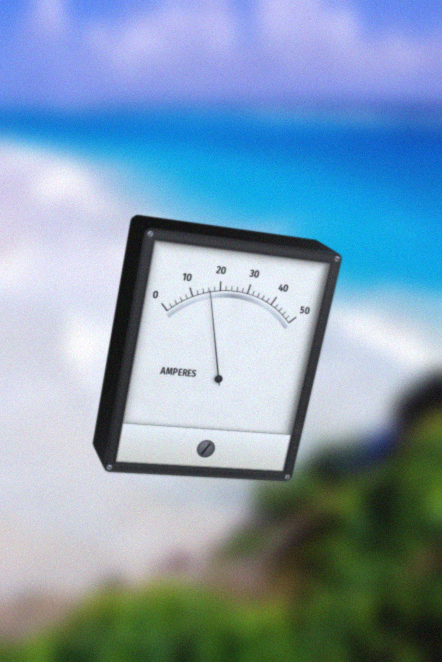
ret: {"value": 16, "unit": "A"}
